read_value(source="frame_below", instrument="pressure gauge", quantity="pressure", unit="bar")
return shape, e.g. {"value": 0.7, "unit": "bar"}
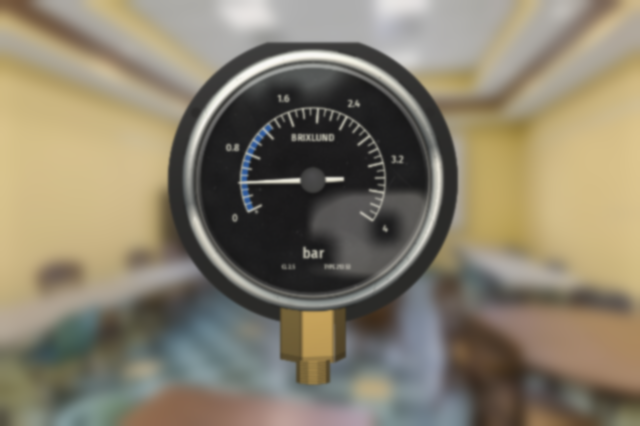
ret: {"value": 0.4, "unit": "bar"}
